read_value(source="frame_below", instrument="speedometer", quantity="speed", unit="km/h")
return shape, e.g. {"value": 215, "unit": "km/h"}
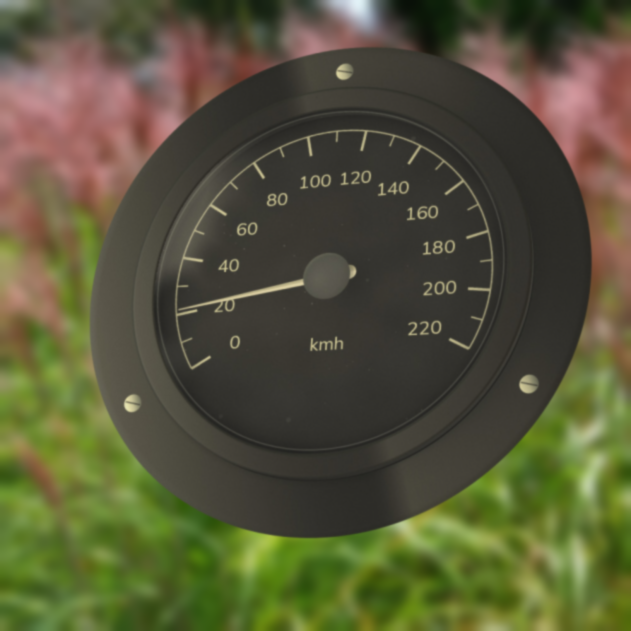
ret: {"value": 20, "unit": "km/h"}
